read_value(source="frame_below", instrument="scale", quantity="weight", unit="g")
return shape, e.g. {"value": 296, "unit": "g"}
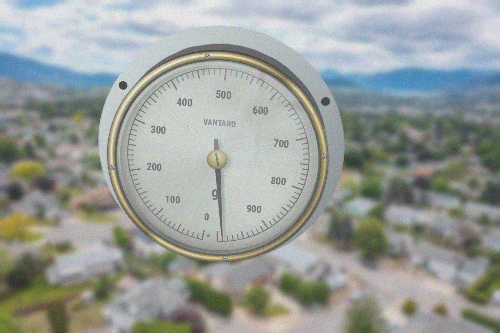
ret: {"value": 990, "unit": "g"}
